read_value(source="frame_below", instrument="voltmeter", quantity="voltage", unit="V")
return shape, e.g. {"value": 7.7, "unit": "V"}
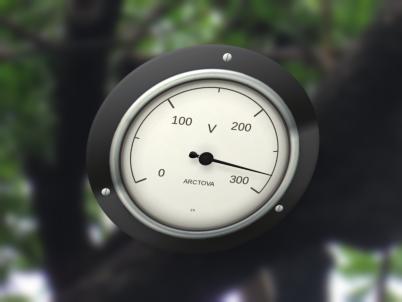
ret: {"value": 275, "unit": "V"}
